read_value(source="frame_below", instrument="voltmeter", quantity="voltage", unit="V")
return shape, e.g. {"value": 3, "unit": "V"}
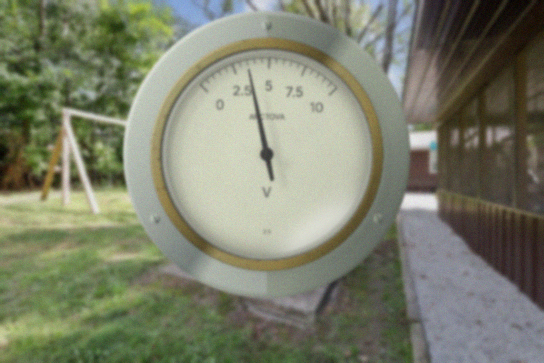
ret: {"value": 3.5, "unit": "V"}
